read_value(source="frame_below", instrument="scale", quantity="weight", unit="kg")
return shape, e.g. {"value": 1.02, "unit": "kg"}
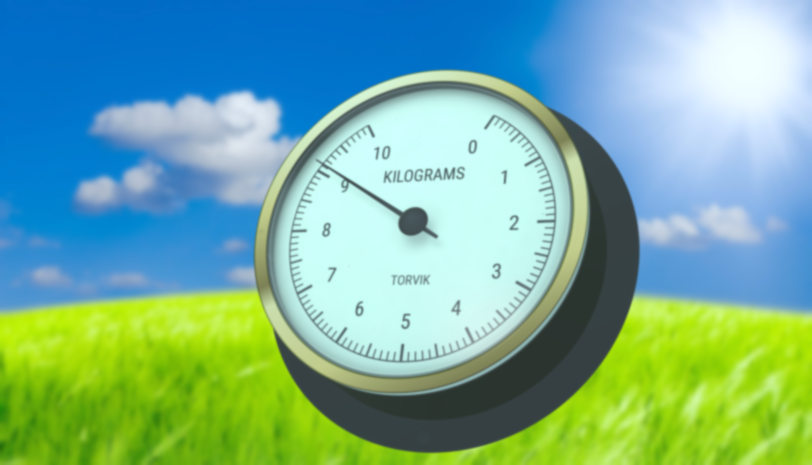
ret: {"value": 9.1, "unit": "kg"}
